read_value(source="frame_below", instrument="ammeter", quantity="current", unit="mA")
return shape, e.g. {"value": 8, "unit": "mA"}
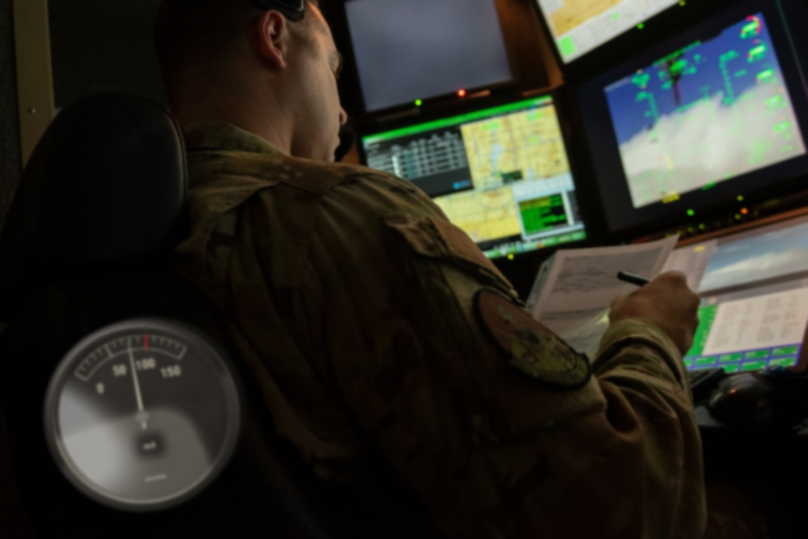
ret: {"value": 80, "unit": "mA"}
